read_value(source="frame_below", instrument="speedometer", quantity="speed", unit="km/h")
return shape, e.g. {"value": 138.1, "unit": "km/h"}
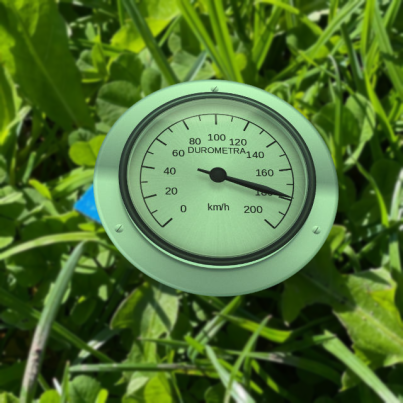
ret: {"value": 180, "unit": "km/h"}
